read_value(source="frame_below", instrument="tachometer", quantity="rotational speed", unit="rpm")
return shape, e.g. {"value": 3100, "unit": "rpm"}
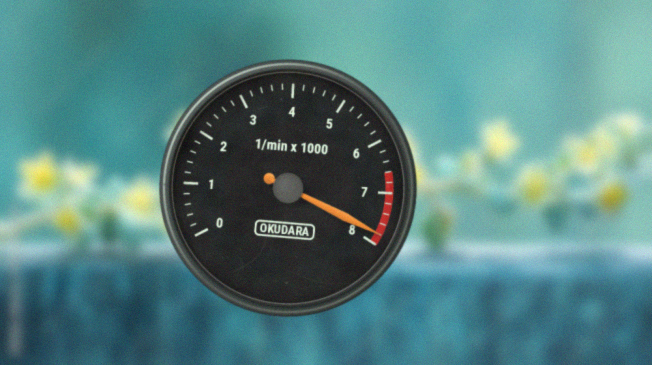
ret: {"value": 7800, "unit": "rpm"}
